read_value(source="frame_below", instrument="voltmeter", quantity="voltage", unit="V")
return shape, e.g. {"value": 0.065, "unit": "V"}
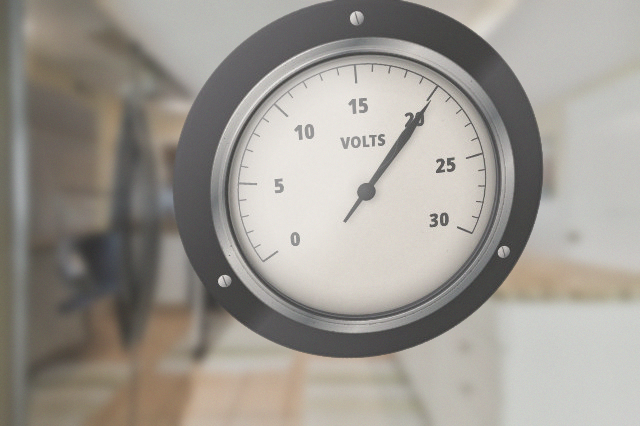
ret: {"value": 20, "unit": "V"}
